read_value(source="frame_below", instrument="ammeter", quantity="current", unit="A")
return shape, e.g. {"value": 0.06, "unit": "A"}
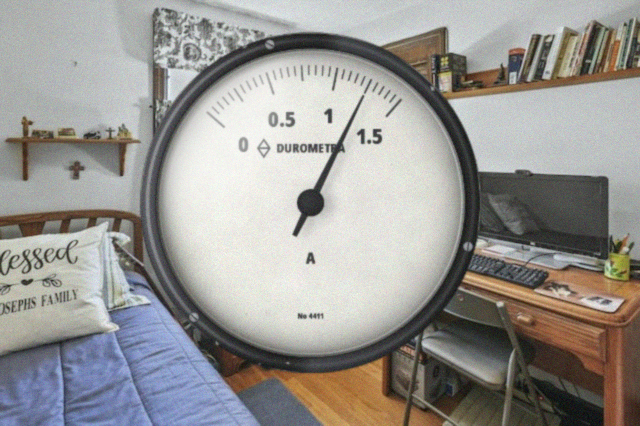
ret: {"value": 1.25, "unit": "A"}
